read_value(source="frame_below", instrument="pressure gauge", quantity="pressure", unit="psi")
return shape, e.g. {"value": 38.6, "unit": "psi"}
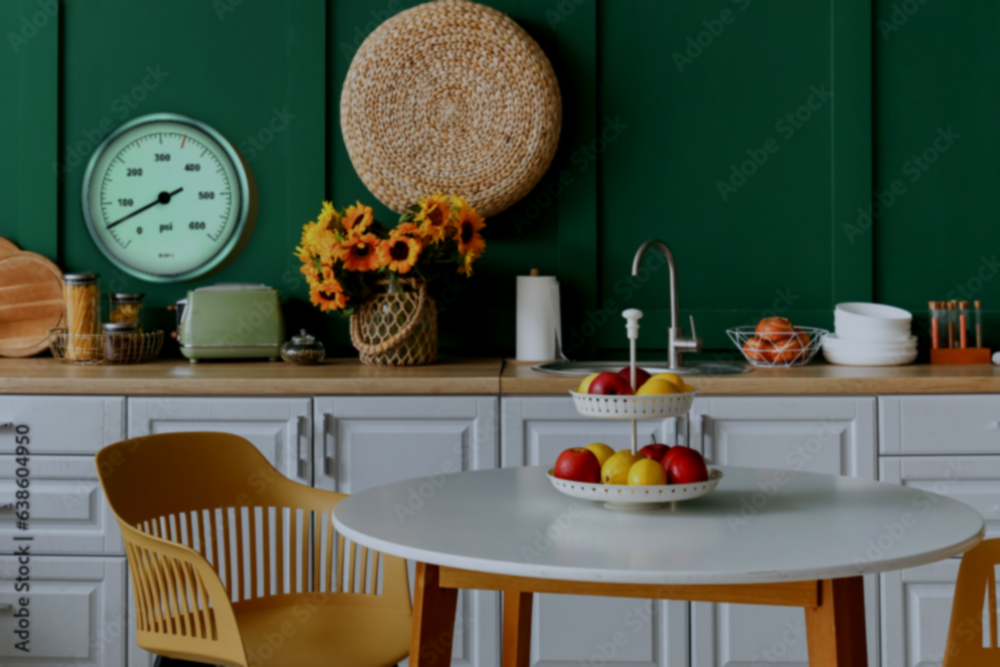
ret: {"value": 50, "unit": "psi"}
